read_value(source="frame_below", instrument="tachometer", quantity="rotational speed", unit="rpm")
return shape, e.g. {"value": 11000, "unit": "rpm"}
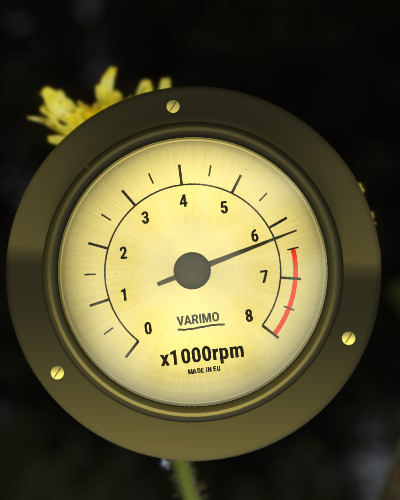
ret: {"value": 6250, "unit": "rpm"}
